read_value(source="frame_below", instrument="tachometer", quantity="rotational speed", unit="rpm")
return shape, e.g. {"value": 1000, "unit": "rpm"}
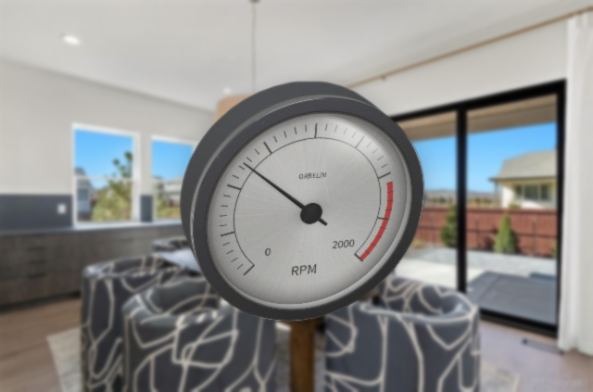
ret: {"value": 625, "unit": "rpm"}
